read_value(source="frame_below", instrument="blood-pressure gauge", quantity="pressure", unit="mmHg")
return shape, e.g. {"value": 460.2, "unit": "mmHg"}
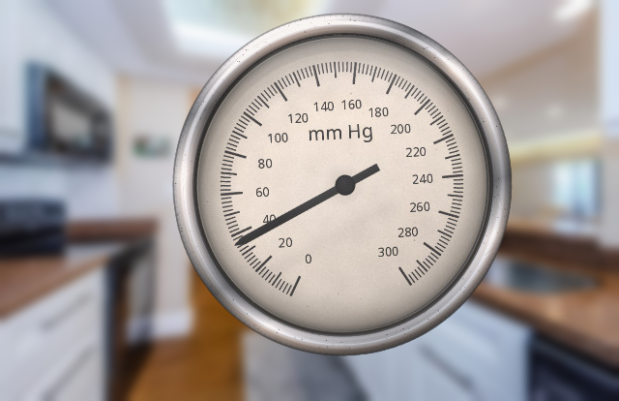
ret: {"value": 36, "unit": "mmHg"}
